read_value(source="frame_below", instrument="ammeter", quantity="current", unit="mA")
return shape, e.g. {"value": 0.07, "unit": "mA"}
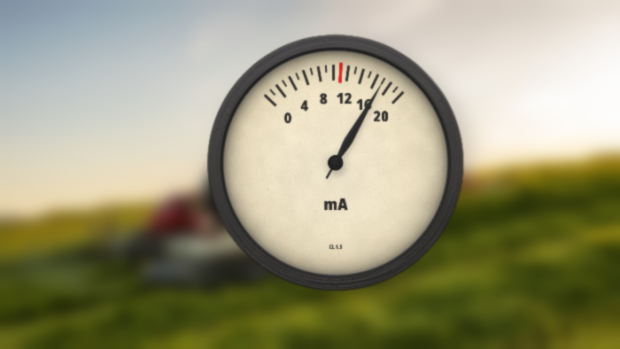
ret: {"value": 17, "unit": "mA"}
